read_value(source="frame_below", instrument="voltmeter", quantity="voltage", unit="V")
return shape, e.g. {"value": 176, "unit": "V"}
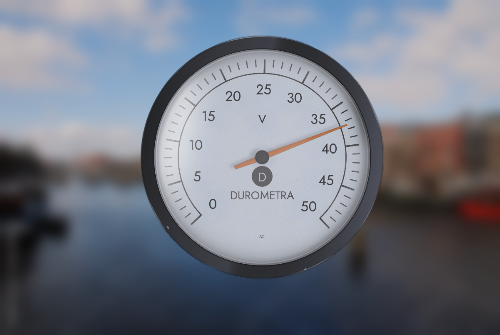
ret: {"value": 37.5, "unit": "V"}
